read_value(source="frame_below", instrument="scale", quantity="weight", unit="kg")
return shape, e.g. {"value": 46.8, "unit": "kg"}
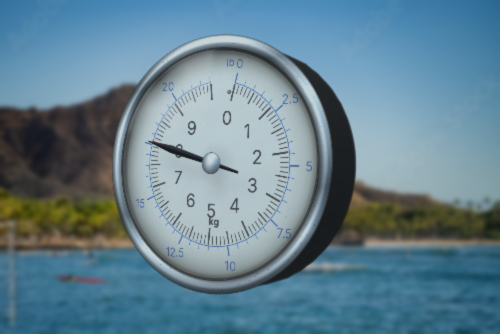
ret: {"value": 8, "unit": "kg"}
